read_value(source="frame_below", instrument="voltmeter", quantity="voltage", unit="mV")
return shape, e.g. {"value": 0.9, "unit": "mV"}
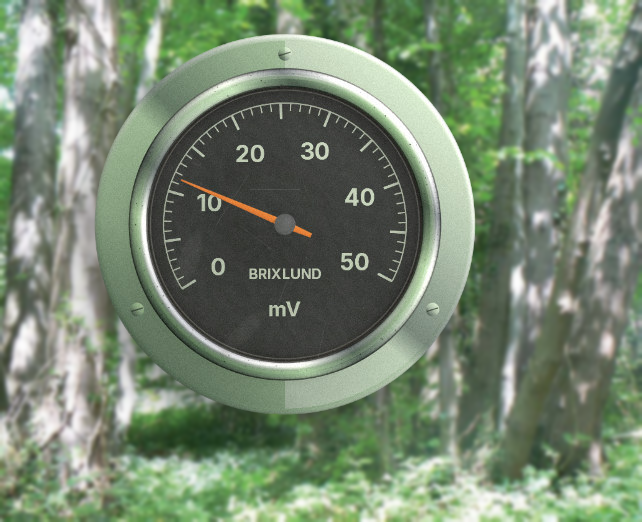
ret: {"value": 11.5, "unit": "mV"}
